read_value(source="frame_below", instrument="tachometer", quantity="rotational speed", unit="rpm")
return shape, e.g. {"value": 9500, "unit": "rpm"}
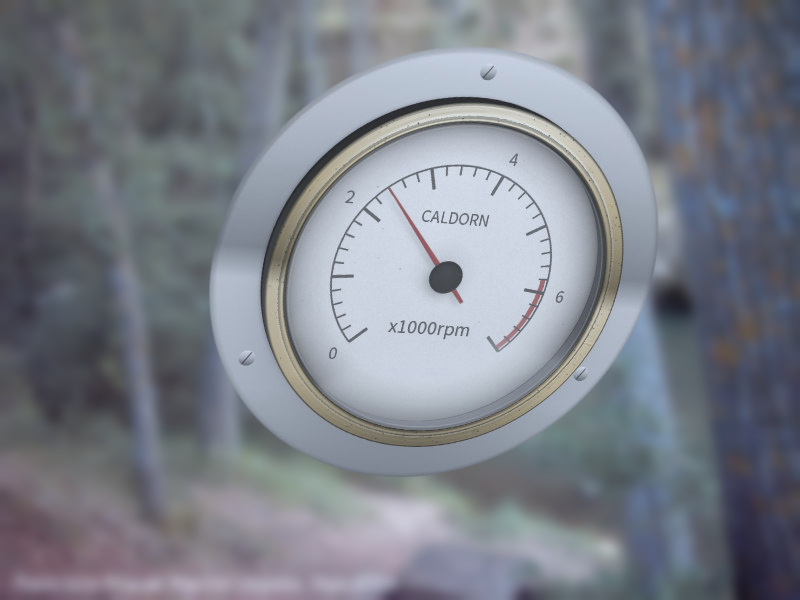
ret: {"value": 2400, "unit": "rpm"}
